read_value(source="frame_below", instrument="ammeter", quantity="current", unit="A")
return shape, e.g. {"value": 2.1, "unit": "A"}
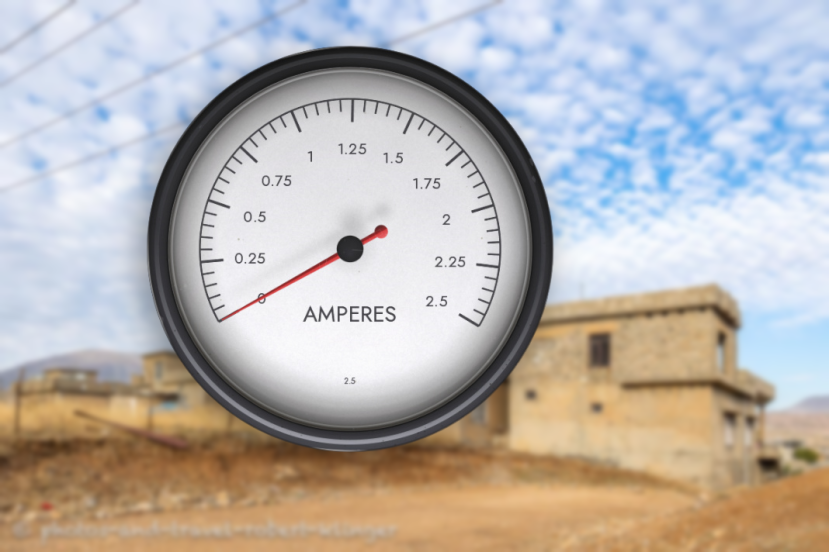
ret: {"value": 0, "unit": "A"}
